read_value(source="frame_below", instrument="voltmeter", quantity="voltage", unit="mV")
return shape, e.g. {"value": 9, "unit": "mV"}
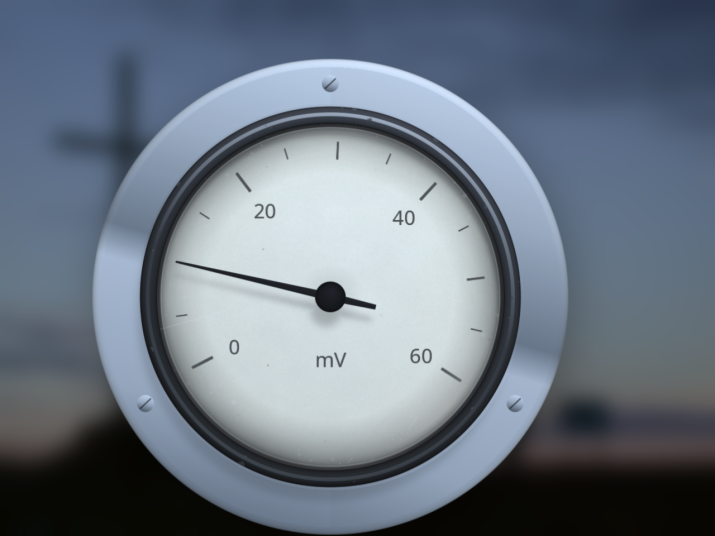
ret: {"value": 10, "unit": "mV"}
